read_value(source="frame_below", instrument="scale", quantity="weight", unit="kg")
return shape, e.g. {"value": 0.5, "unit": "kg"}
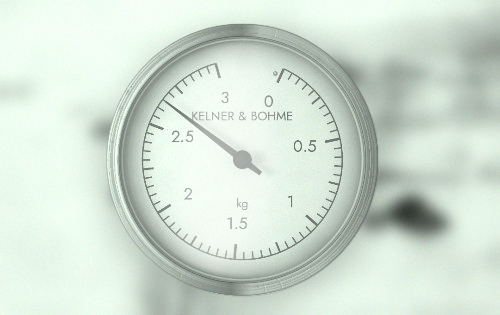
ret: {"value": 2.65, "unit": "kg"}
